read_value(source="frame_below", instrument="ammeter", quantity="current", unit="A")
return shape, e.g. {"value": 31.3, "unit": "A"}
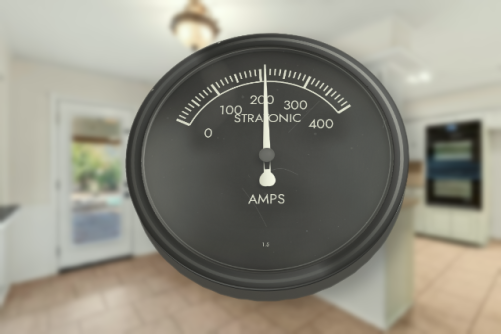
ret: {"value": 210, "unit": "A"}
